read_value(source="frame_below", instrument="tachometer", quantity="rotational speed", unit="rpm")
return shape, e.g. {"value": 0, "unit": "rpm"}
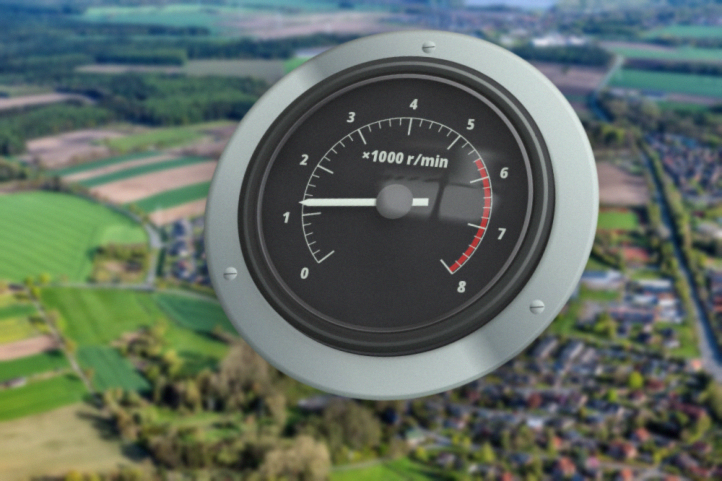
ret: {"value": 1200, "unit": "rpm"}
